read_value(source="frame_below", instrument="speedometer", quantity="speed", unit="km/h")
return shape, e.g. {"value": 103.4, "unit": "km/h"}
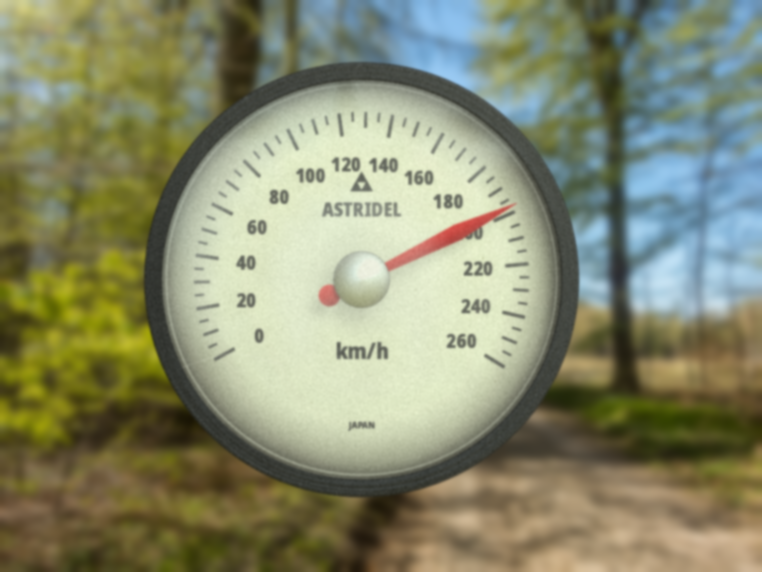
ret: {"value": 197.5, "unit": "km/h"}
